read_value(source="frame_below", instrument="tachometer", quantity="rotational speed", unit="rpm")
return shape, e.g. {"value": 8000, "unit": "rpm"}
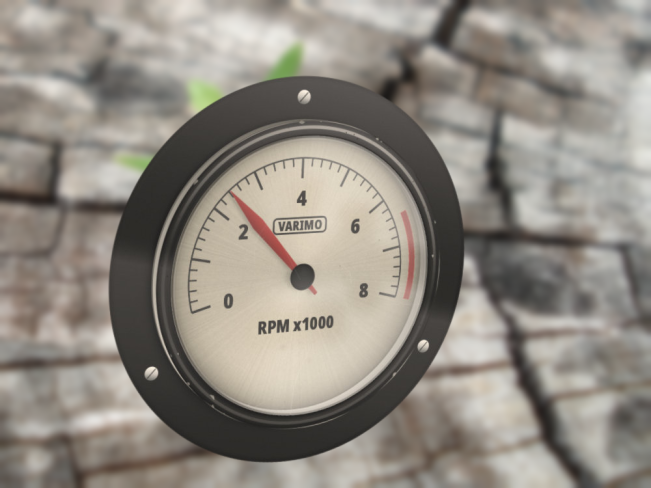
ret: {"value": 2400, "unit": "rpm"}
